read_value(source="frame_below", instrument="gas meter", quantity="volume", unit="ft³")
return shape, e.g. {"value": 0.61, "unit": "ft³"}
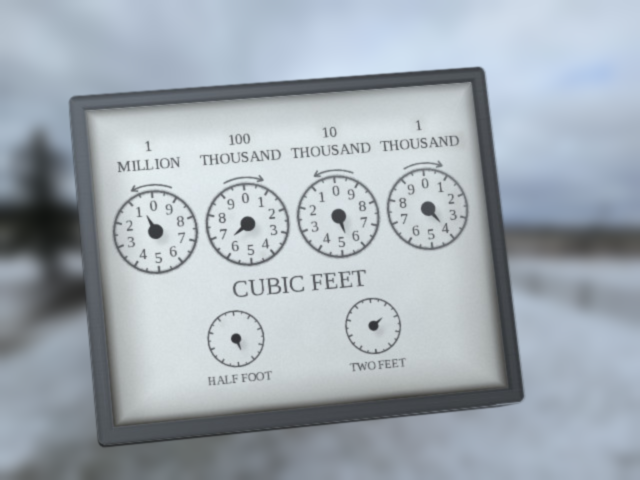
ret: {"value": 65400, "unit": "ft³"}
